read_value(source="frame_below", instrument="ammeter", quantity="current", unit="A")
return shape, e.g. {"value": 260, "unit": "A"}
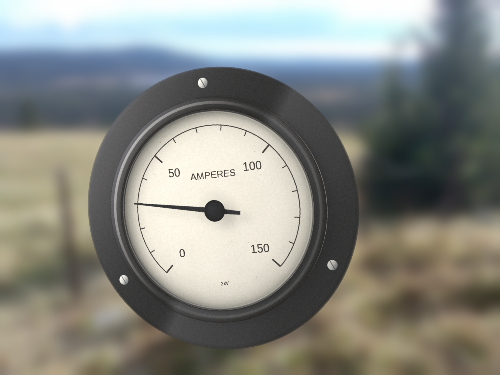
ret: {"value": 30, "unit": "A"}
